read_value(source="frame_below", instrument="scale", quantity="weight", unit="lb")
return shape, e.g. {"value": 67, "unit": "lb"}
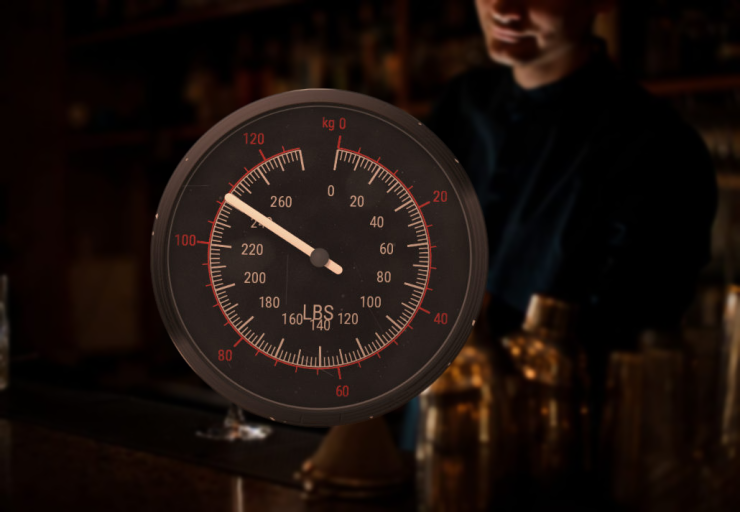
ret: {"value": 242, "unit": "lb"}
